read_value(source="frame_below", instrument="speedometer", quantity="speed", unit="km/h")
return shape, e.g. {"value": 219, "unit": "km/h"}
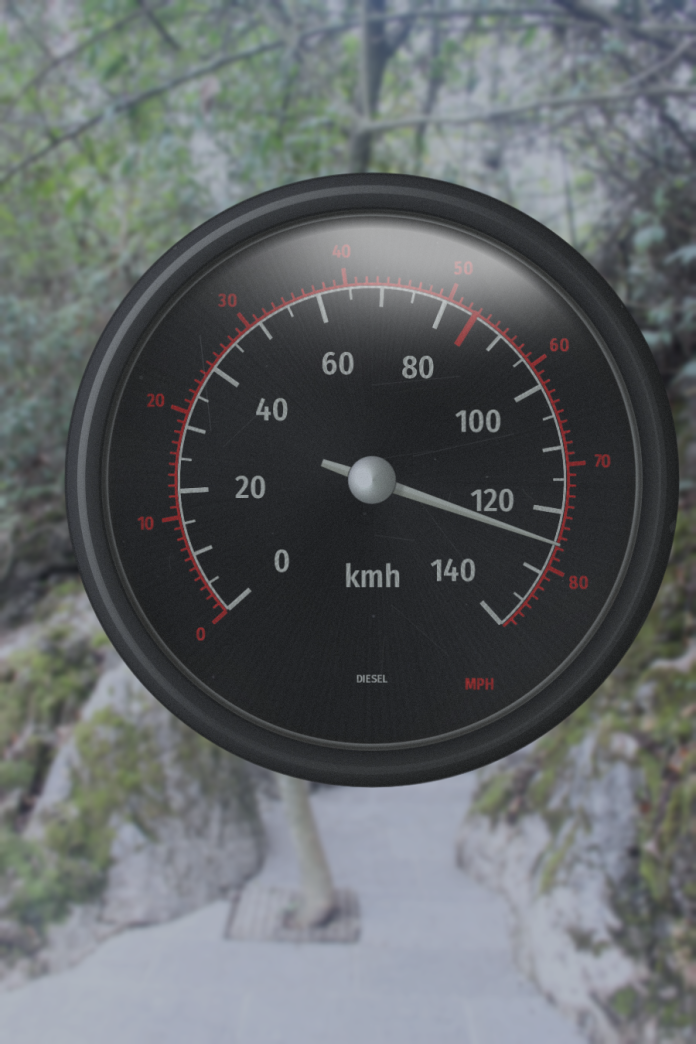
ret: {"value": 125, "unit": "km/h"}
